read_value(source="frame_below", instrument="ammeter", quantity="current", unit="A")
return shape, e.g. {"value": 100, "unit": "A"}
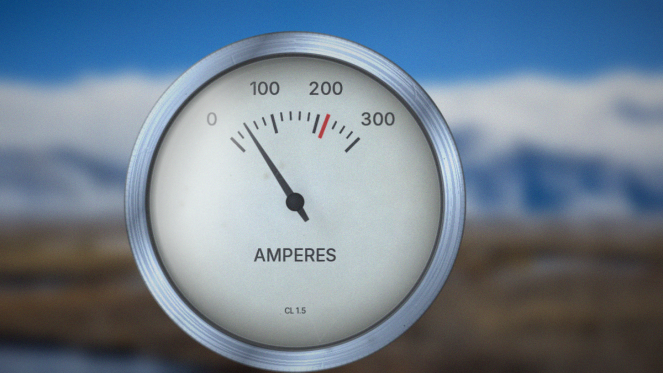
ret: {"value": 40, "unit": "A"}
